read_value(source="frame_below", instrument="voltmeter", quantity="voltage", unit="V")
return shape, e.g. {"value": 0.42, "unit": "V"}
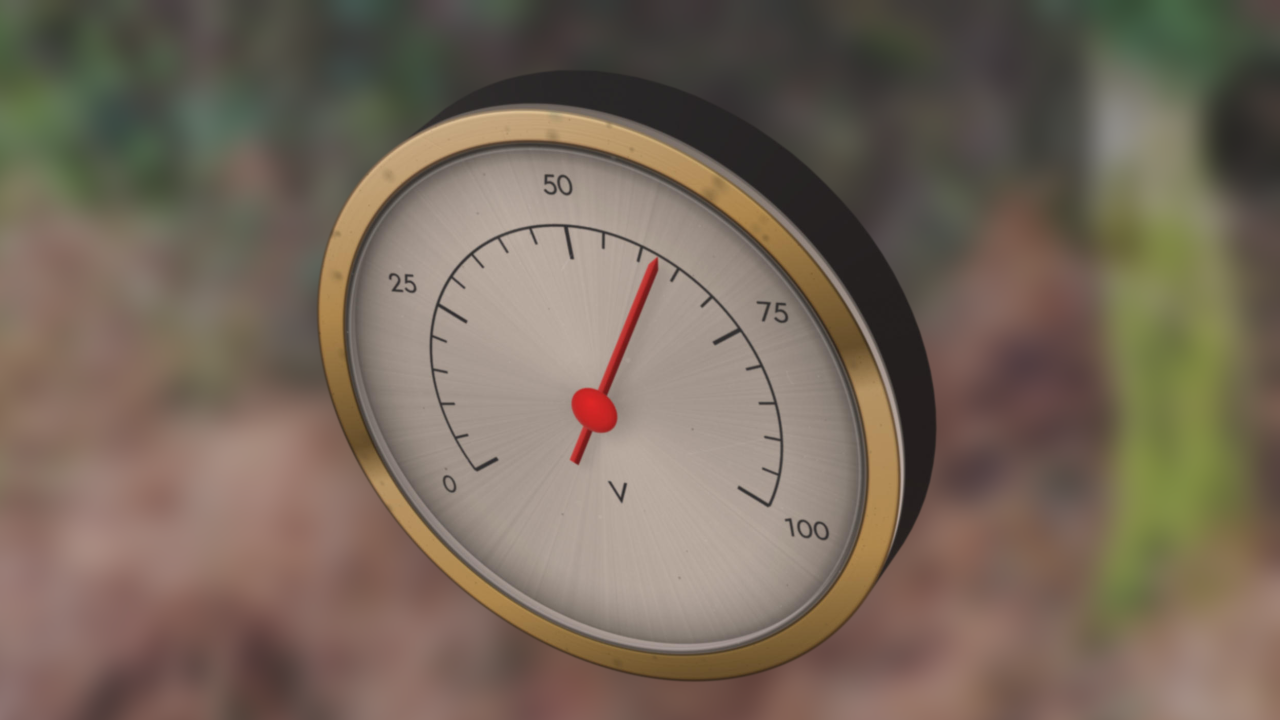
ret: {"value": 62.5, "unit": "V"}
